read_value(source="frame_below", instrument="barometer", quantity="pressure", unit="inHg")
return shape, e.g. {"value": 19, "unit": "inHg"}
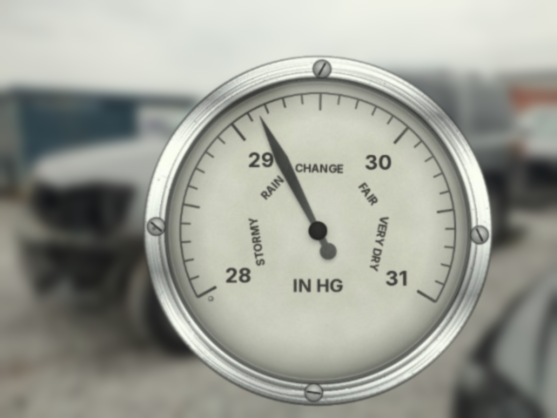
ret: {"value": 29.15, "unit": "inHg"}
